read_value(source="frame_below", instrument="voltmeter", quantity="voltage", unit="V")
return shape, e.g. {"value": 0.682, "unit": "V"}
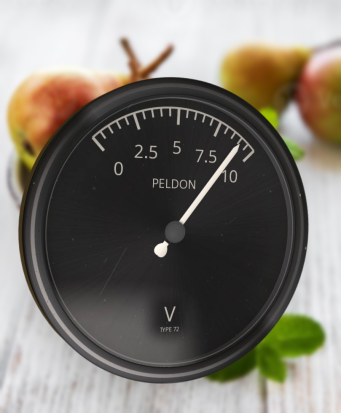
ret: {"value": 9, "unit": "V"}
